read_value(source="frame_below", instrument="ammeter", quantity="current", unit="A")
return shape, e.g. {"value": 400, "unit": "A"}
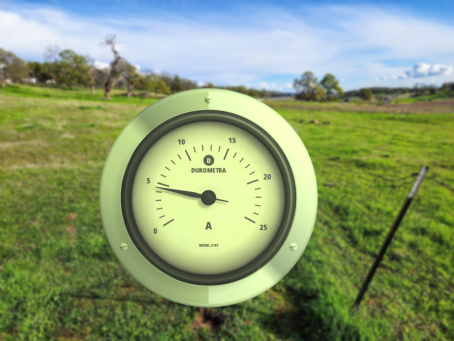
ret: {"value": 4.5, "unit": "A"}
